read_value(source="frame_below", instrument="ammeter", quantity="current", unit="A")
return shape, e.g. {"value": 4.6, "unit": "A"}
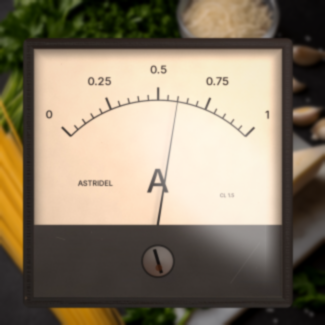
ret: {"value": 0.6, "unit": "A"}
